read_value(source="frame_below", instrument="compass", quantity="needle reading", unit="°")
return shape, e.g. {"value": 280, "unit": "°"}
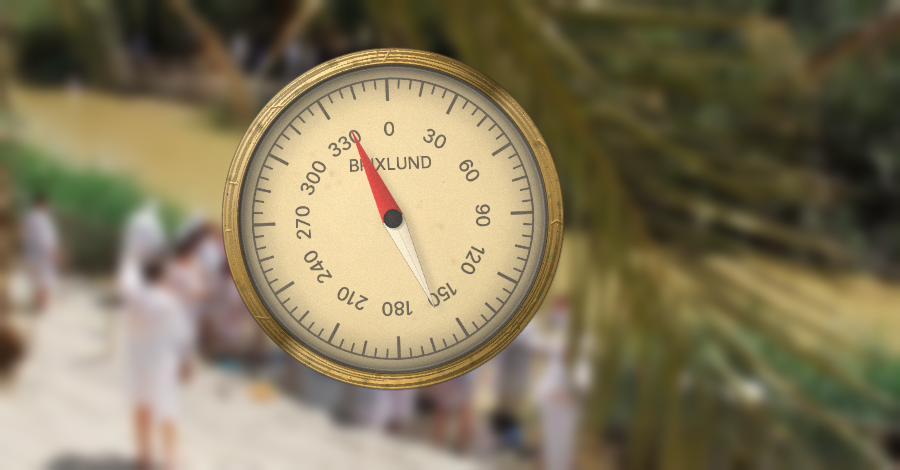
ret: {"value": 337.5, "unit": "°"}
